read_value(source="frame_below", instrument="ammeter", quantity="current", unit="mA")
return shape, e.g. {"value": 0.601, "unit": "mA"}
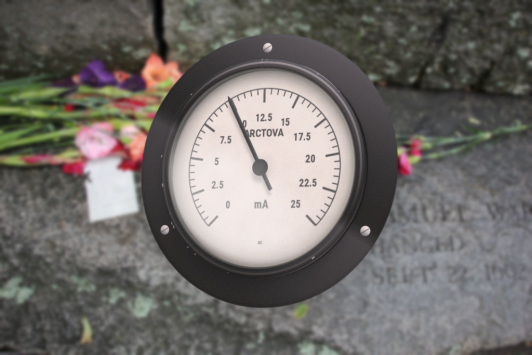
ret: {"value": 10, "unit": "mA"}
